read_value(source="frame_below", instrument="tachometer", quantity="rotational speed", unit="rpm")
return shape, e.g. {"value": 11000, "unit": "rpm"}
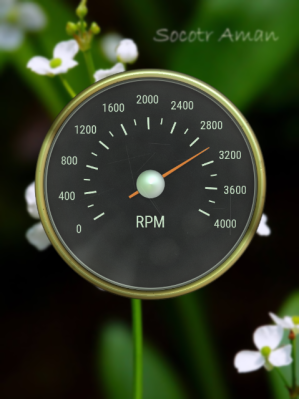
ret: {"value": 3000, "unit": "rpm"}
